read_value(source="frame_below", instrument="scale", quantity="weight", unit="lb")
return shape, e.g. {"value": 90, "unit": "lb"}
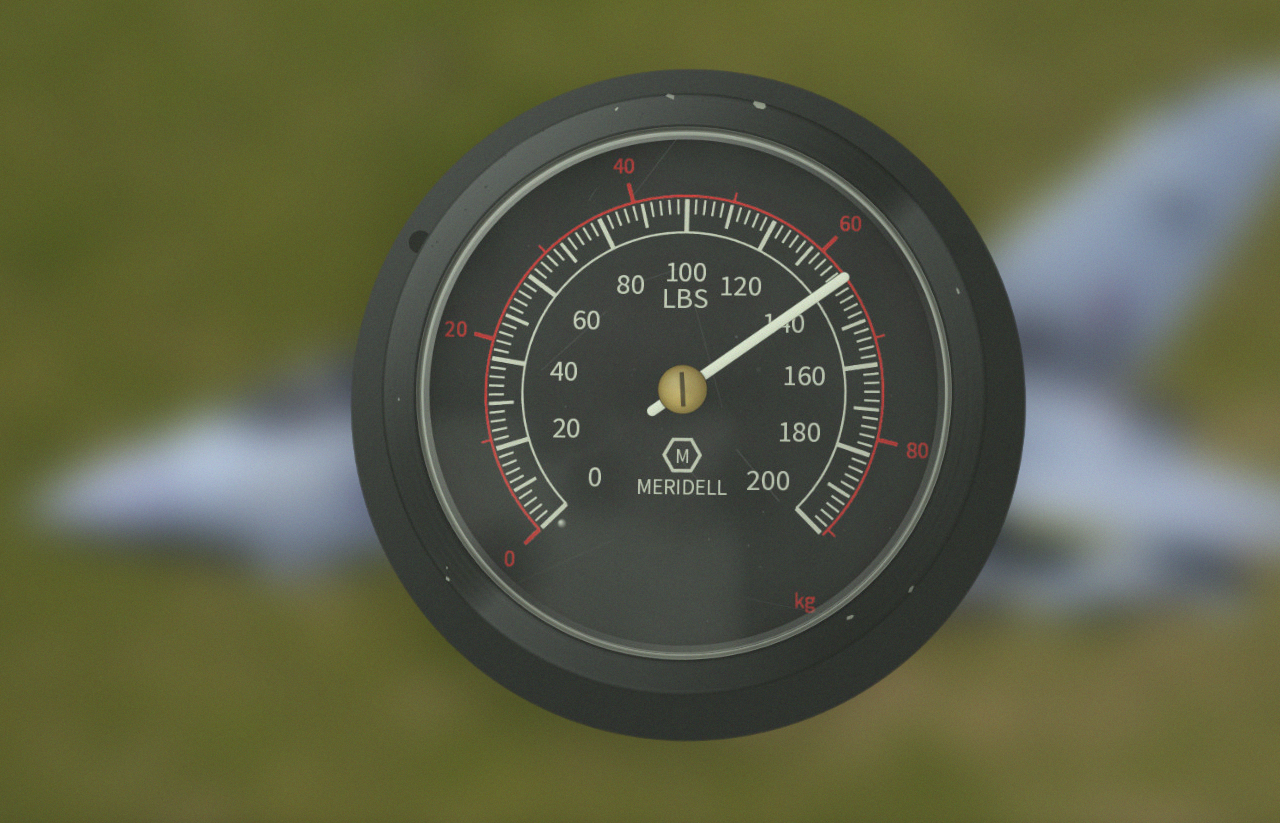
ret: {"value": 140, "unit": "lb"}
